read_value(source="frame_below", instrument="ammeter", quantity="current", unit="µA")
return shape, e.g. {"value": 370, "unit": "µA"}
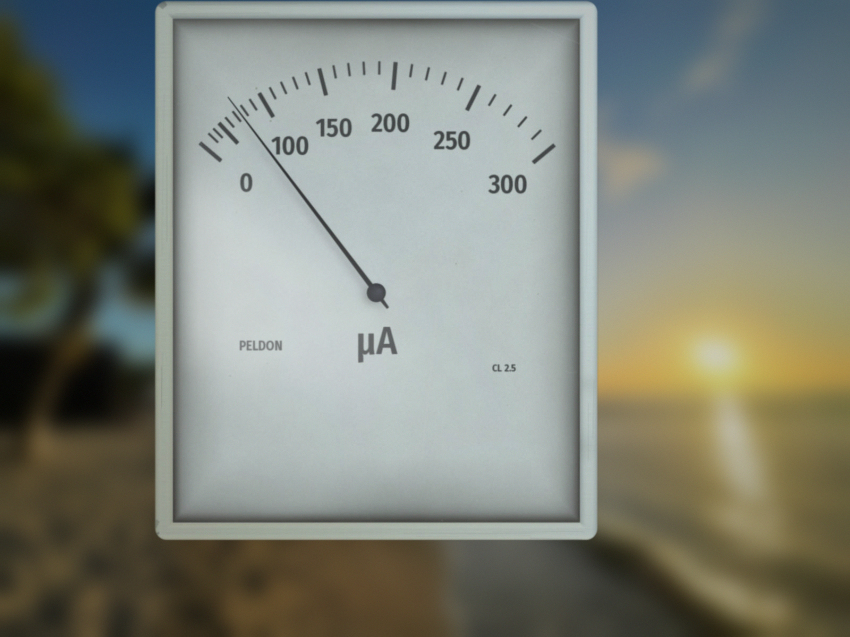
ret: {"value": 75, "unit": "µA"}
